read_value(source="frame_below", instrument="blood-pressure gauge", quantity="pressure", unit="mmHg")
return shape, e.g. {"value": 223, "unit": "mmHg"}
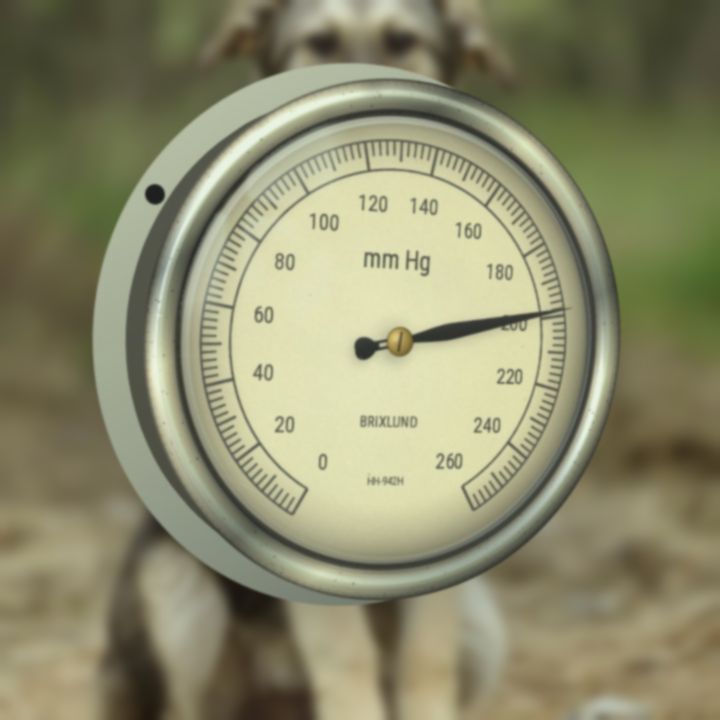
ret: {"value": 198, "unit": "mmHg"}
